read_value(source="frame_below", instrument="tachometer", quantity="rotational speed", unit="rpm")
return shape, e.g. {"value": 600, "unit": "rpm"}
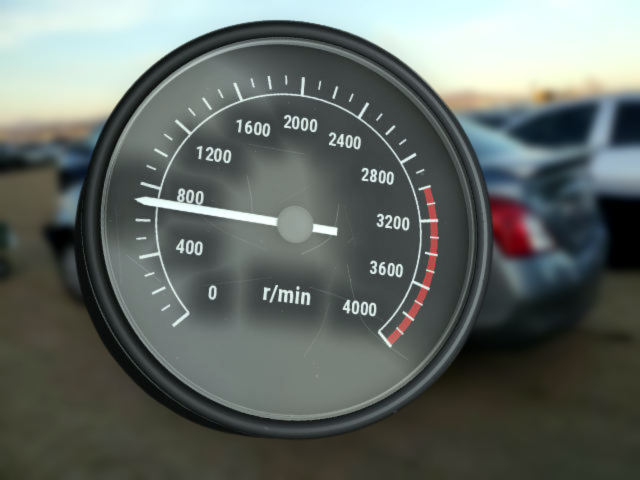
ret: {"value": 700, "unit": "rpm"}
